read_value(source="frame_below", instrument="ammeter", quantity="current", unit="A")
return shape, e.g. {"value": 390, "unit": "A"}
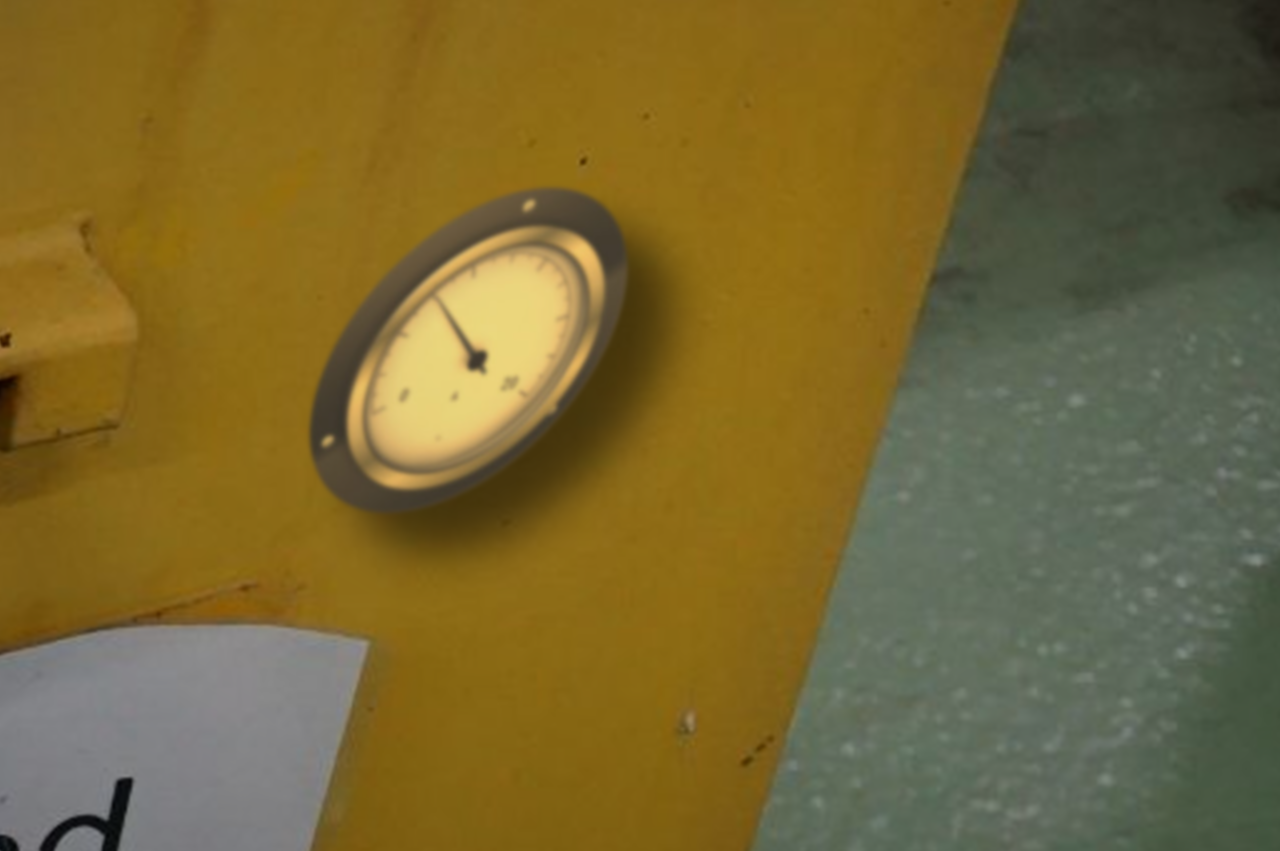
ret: {"value": 6, "unit": "A"}
